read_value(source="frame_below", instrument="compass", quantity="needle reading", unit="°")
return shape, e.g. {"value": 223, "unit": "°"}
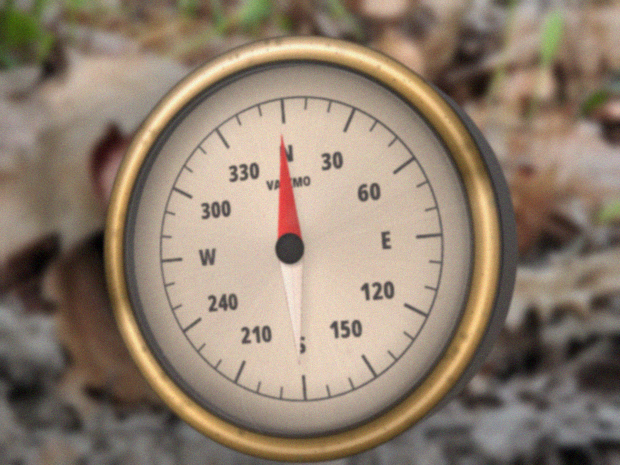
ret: {"value": 0, "unit": "°"}
